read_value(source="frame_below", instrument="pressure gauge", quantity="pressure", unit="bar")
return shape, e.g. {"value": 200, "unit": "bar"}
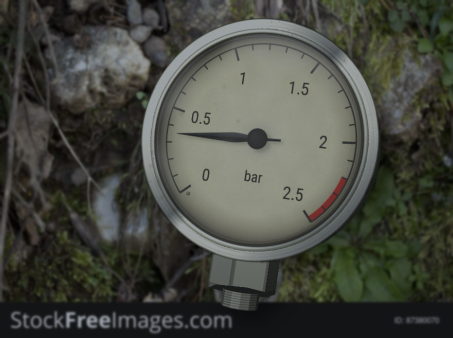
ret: {"value": 0.35, "unit": "bar"}
